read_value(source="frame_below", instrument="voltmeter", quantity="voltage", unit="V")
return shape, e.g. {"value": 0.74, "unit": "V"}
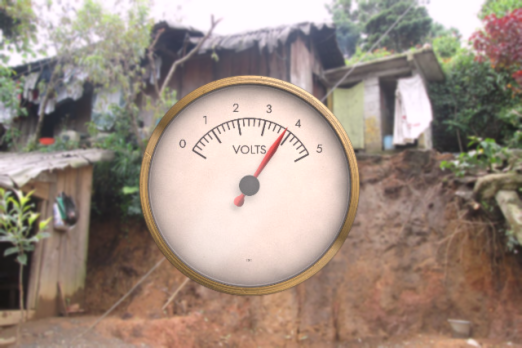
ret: {"value": 3.8, "unit": "V"}
